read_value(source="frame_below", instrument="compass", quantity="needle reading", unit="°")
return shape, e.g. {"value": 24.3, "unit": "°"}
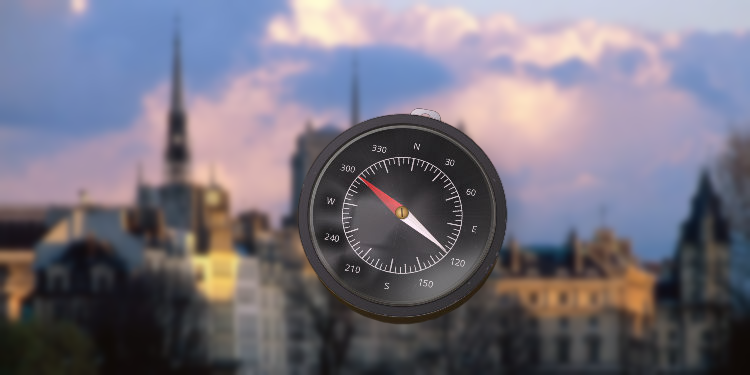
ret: {"value": 300, "unit": "°"}
